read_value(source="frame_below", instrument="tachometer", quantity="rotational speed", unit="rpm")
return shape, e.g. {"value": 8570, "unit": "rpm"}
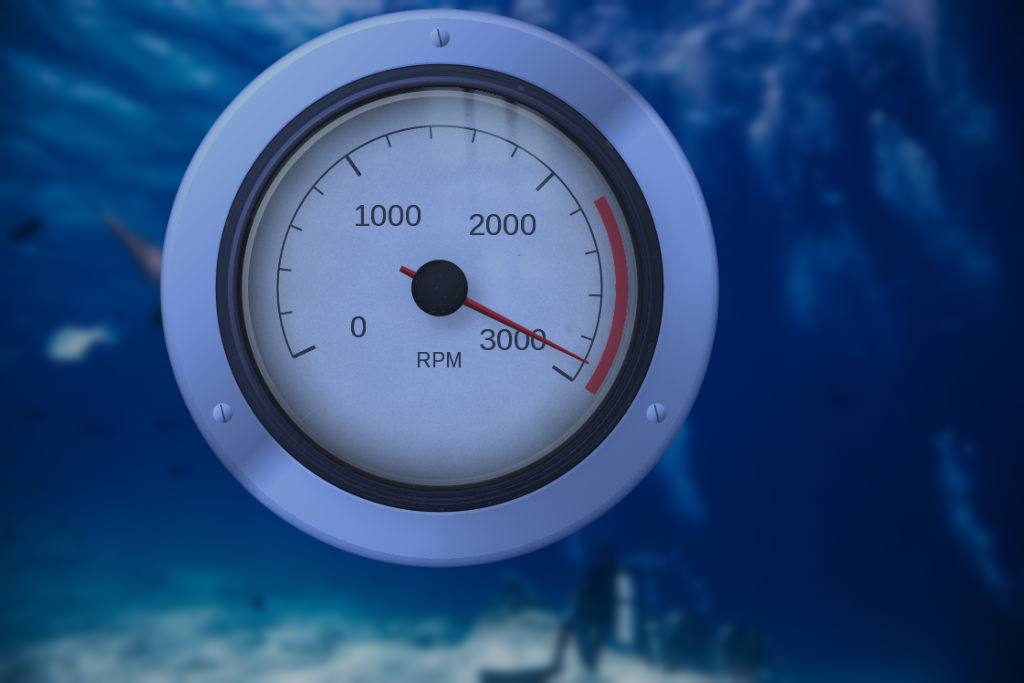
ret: {"value": 2900, "unit": "rpm"}
